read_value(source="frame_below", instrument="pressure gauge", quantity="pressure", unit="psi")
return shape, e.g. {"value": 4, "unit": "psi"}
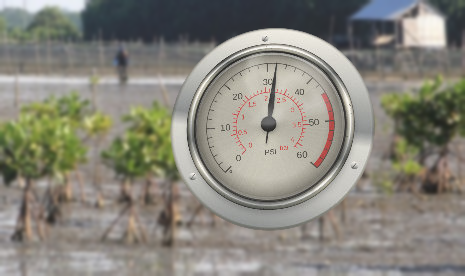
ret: {"value": 32, "unit": "psi"}
